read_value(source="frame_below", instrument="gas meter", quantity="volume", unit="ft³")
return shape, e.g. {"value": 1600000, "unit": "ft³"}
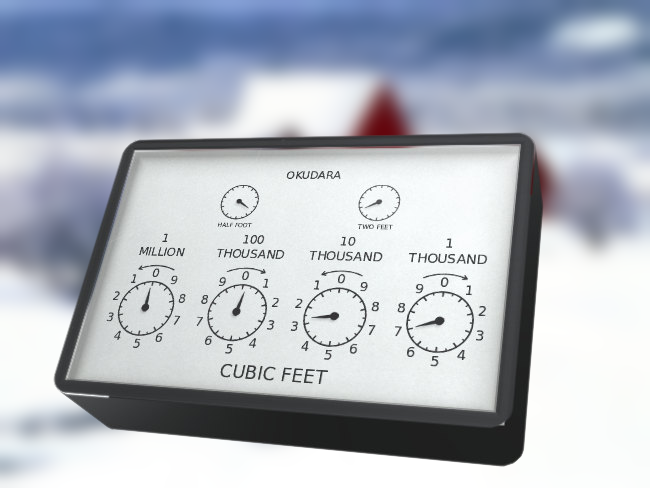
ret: {"value": 2700, "unit": "ft³"}
